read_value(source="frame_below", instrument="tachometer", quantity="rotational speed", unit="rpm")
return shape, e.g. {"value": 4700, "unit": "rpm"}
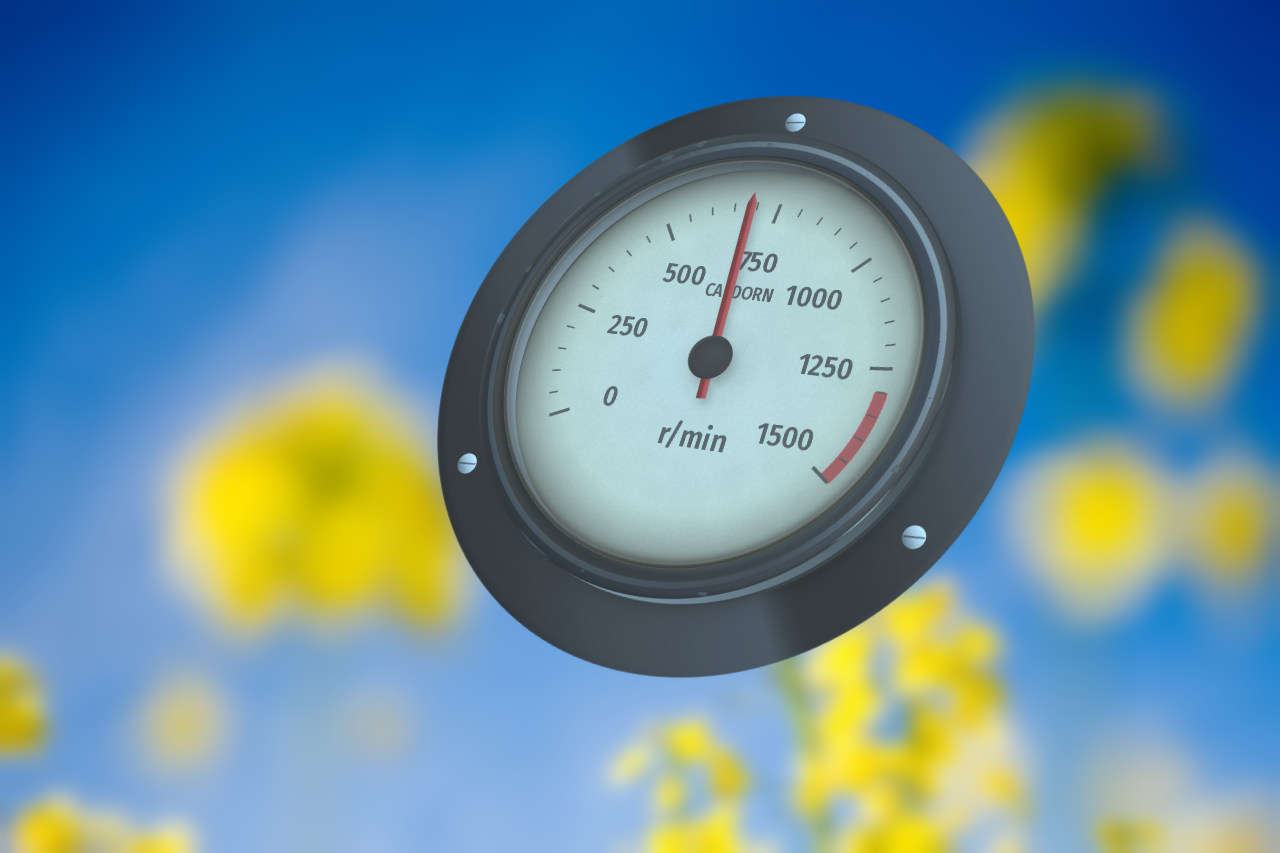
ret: {"value": 700, "unit": "rpm"}
